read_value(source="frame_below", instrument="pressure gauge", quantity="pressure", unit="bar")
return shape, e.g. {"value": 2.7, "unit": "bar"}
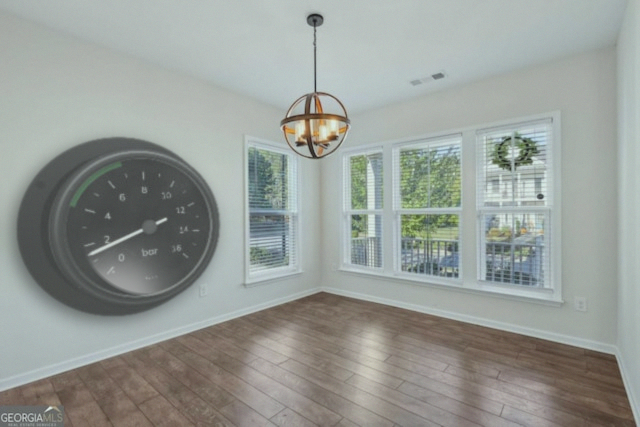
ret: {"value": 1.5, "unit": "bar"}
